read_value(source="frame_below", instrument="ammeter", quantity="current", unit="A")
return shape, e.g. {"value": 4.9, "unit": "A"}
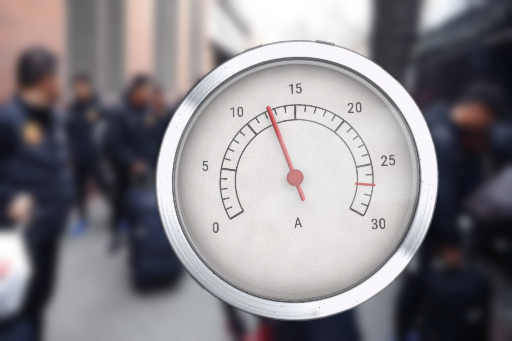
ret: {"value": 12.5, "unit": "A"}
